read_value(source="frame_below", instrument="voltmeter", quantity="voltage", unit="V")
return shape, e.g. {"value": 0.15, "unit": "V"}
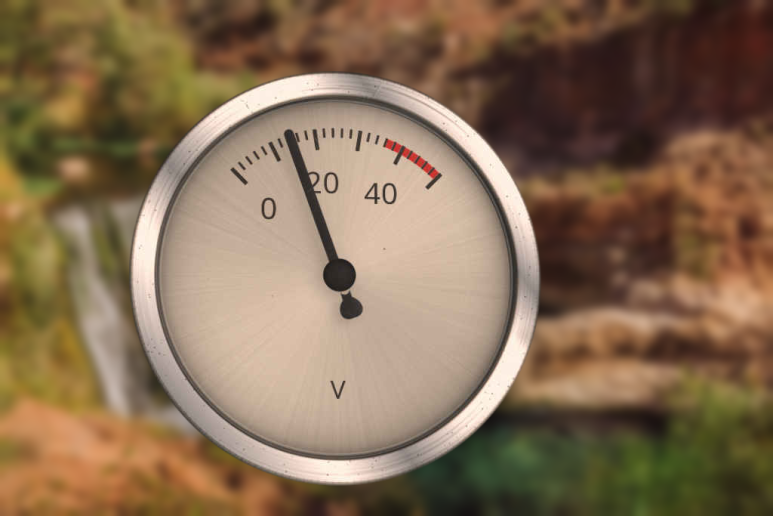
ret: {"value": 14, "unit": "V"}
